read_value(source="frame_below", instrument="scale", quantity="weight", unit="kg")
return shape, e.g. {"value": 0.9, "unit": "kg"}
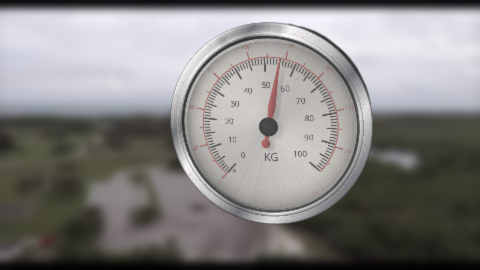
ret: {"value": 55, "unit": "kg"}
